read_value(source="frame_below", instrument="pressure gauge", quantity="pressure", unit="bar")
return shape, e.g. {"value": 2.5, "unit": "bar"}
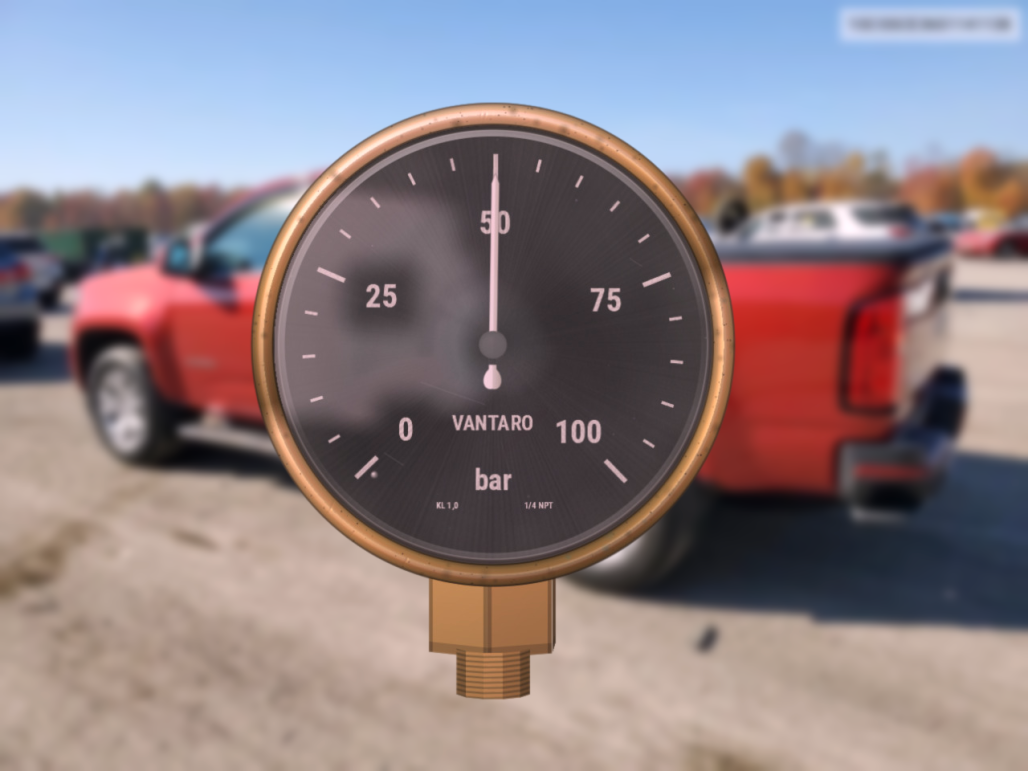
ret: {"value": 50, "unit": "bar"}
